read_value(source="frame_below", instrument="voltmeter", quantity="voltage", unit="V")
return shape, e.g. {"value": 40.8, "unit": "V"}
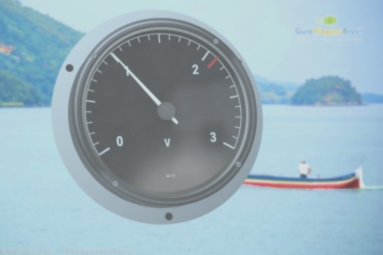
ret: {"value": 1, "unit": "V"}
